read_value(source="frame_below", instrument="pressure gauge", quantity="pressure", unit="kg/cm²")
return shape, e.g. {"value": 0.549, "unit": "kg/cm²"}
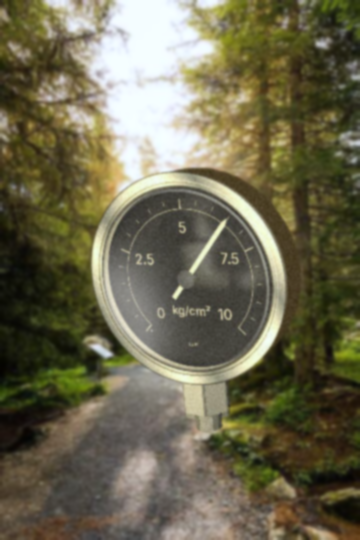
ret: {"value": 6.5, "unit": "kg/cm²"}
